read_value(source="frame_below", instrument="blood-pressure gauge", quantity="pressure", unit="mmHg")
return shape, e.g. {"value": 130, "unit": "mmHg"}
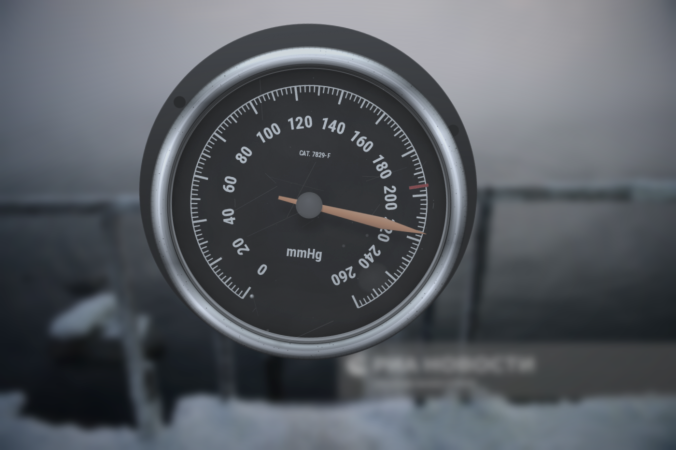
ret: {"value": 216, "unit": "mmHg"}
